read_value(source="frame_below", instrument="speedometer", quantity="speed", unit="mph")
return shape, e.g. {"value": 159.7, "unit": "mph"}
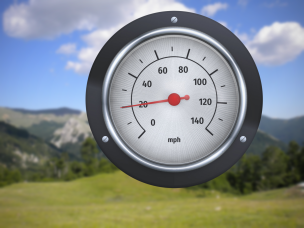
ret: {"value": 20, "unit": "mph"}
